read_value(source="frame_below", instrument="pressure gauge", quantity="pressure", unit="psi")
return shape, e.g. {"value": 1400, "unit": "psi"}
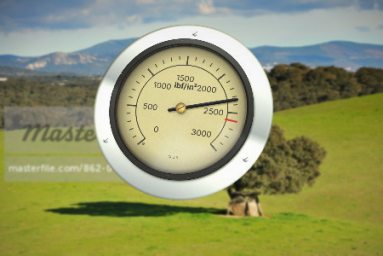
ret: {"value": 2350, "unit": "psi"}
